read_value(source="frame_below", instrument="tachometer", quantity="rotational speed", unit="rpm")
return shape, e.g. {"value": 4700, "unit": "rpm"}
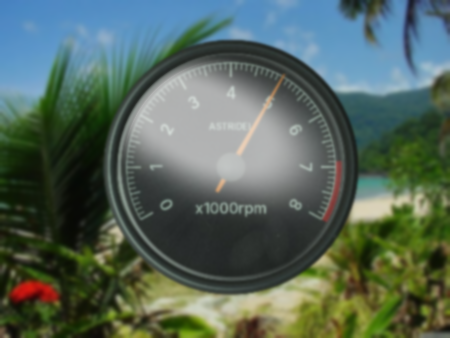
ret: {"value": 5000, "unit": "rpm"}
